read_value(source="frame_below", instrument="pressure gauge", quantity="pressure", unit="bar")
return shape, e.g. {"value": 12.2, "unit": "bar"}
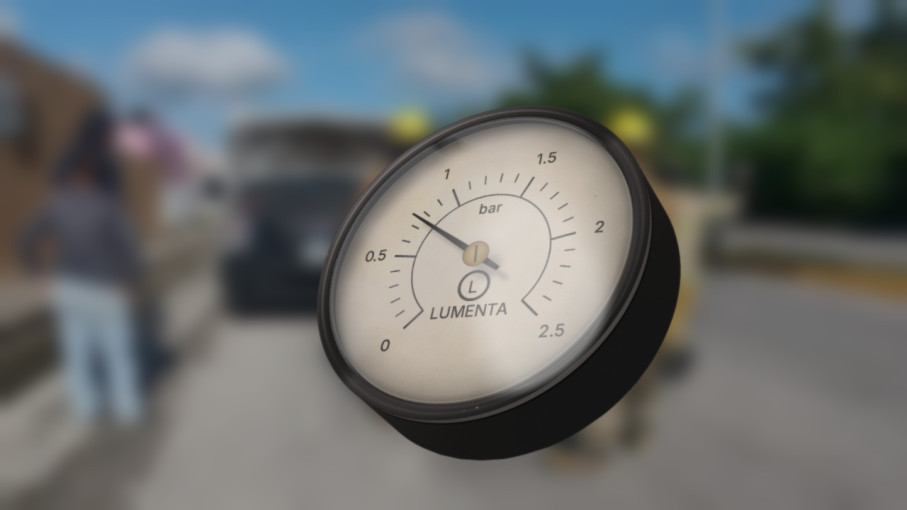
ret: {"value": 0.75, "unit": "bar"}
